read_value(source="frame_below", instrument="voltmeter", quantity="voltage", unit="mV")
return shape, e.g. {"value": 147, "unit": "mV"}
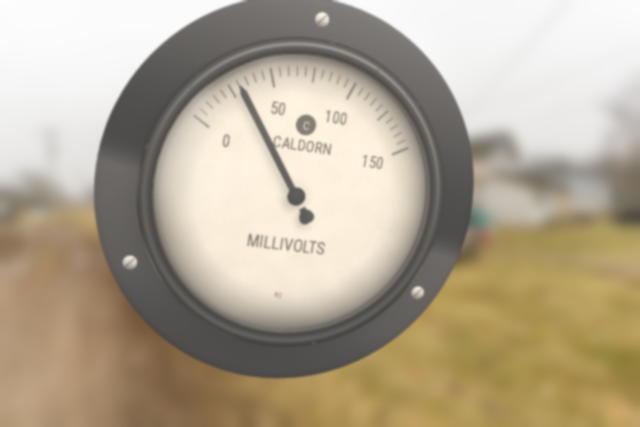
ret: {"value": 30, "unit": "mV"}
